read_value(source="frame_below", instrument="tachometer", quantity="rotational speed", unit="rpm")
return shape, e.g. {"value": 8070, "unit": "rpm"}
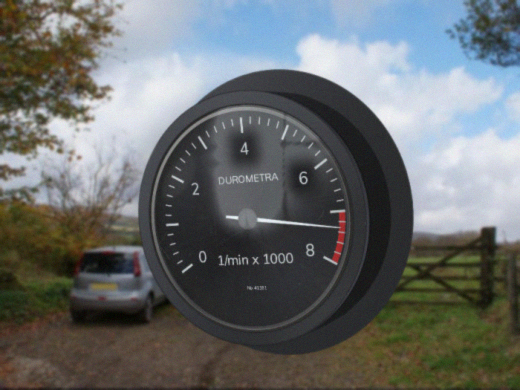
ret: {"value": 7300, "unit": "rpm"}
